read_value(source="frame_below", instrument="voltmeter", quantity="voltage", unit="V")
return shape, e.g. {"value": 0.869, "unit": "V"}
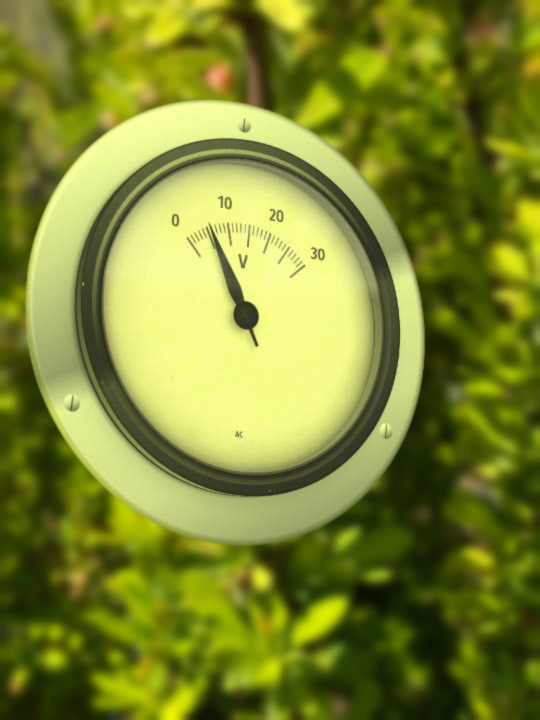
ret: {"value": 5, "unit": "V"}
